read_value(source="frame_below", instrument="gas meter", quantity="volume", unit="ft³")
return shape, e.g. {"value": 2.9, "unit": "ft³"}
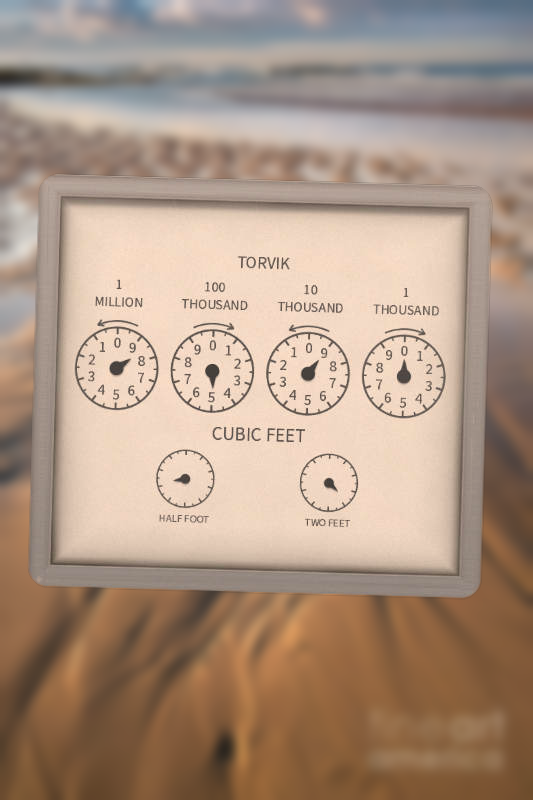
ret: {"value": 849000, "unit": "ft³"}
